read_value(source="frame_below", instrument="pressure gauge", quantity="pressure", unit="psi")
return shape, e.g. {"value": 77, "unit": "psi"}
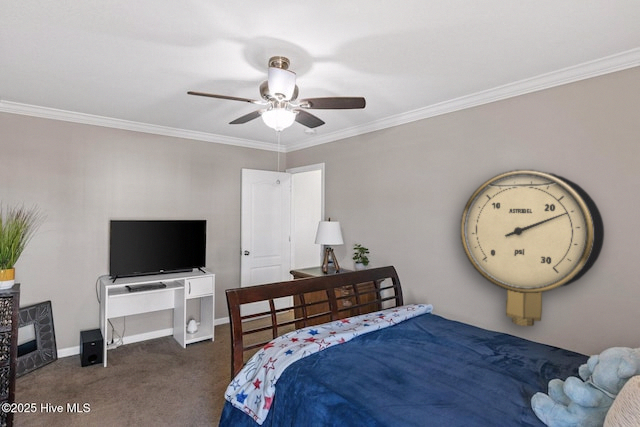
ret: {"value": 22, "unit": "psi"}
